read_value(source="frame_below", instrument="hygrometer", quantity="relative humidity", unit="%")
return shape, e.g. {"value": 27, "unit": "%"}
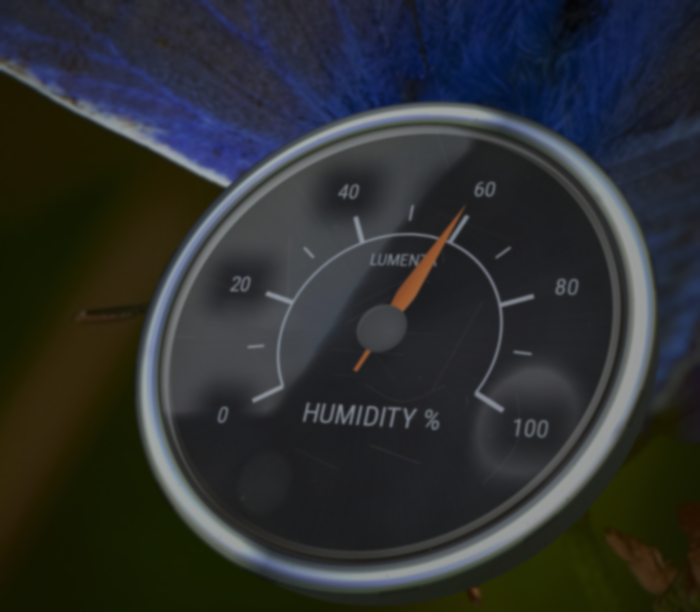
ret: {"value": 60, "unit": "%"}
